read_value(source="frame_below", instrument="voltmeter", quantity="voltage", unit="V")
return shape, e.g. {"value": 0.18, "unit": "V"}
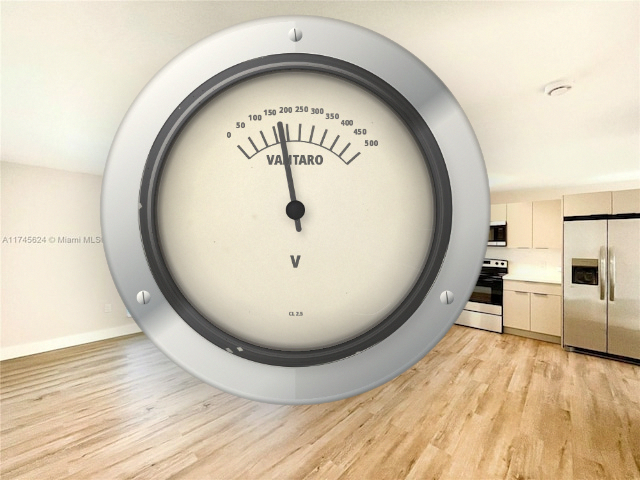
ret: {"value": 175, "unit": "V"}
